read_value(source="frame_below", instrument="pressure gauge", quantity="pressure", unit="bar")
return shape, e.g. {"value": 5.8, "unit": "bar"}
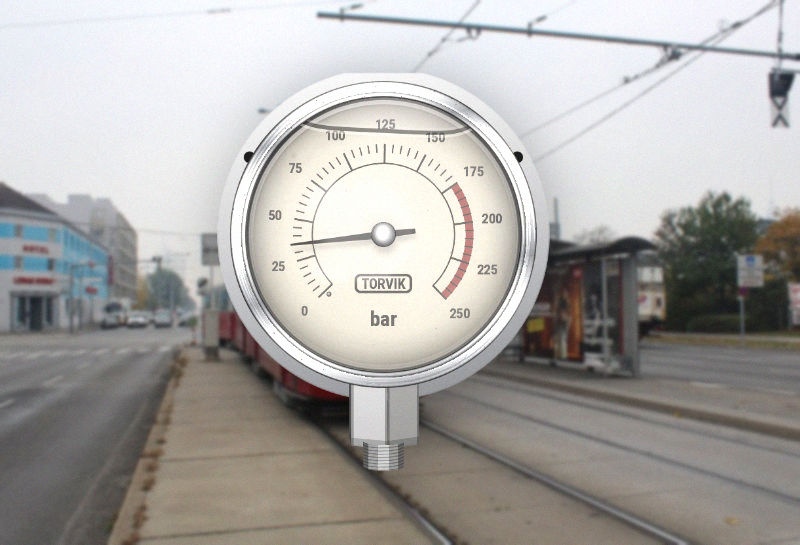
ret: {"value": 35, "unit": "bar"}
